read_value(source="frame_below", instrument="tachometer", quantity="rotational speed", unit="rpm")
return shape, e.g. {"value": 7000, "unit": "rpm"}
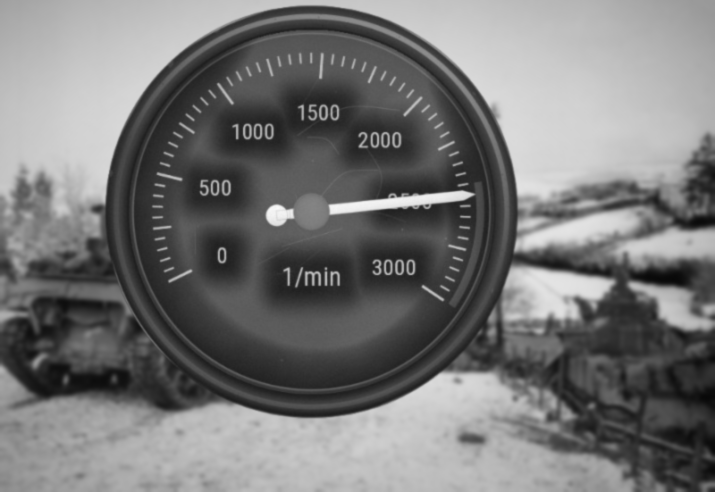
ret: {"value": 2500, "unit": "rpm"}
